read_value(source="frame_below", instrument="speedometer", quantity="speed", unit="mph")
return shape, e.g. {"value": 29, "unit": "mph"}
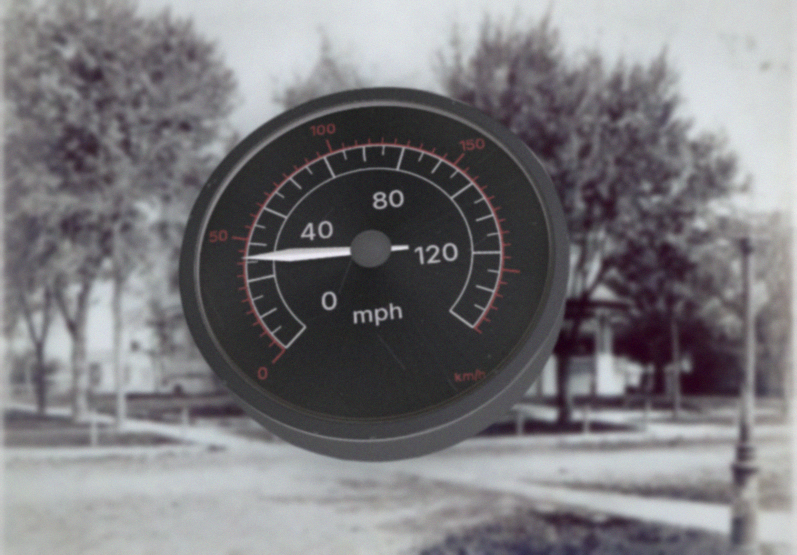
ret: {"value": 25, "unit": "mph"}
